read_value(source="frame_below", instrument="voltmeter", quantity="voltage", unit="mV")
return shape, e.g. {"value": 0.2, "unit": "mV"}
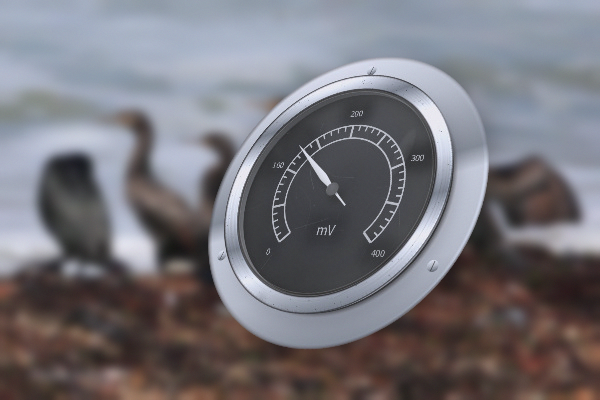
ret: {"value": 130, "unit": "mV"}
